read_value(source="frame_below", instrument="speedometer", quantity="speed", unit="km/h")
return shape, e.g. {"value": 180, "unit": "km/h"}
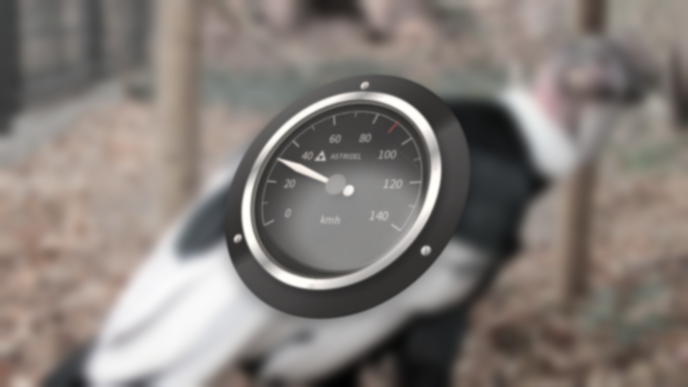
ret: {"value": 30, "unit": "km/h"}
